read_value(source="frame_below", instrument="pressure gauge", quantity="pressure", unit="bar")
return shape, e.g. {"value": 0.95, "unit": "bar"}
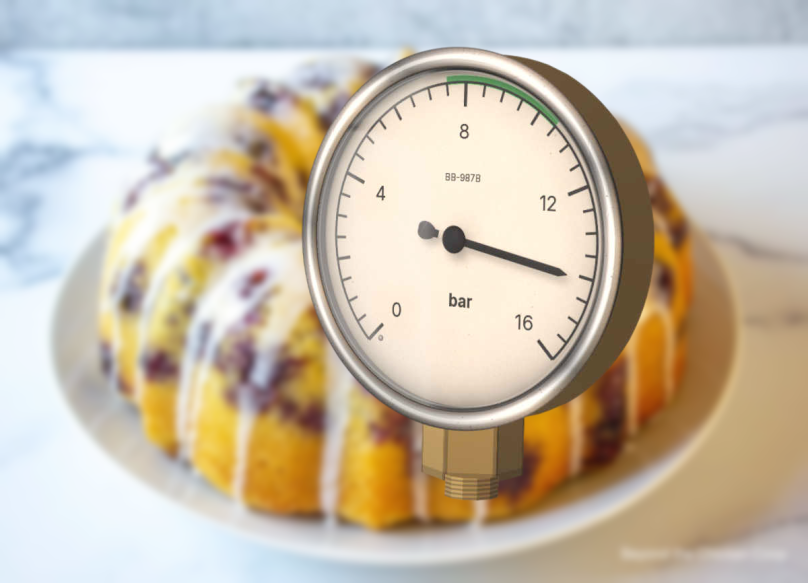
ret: {"value": 14, "unit": "bar"}
